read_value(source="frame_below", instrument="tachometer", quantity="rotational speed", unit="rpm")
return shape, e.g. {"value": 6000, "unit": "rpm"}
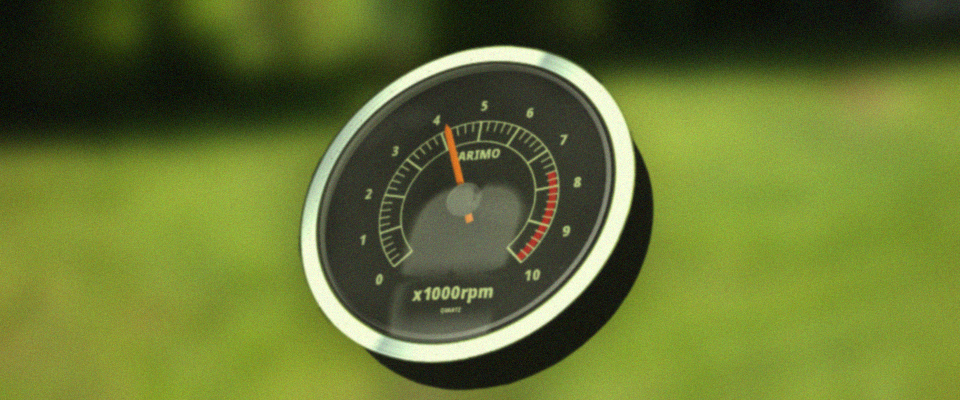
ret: {"value": 4200, "unit": "rpm"}
